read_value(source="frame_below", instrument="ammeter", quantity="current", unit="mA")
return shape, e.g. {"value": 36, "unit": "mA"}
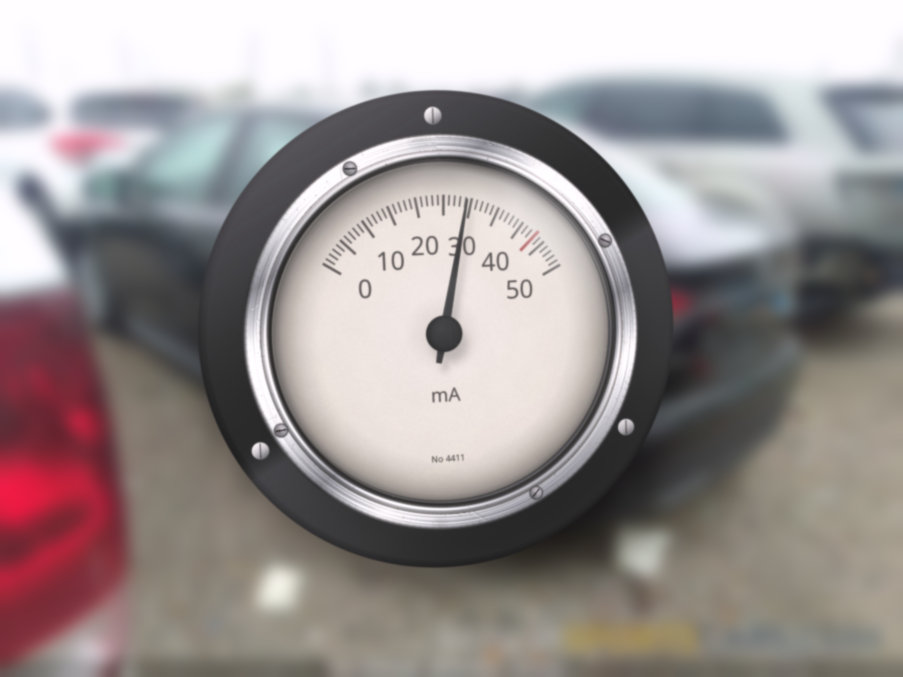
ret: {"value": 29, "unit": "mA"}
